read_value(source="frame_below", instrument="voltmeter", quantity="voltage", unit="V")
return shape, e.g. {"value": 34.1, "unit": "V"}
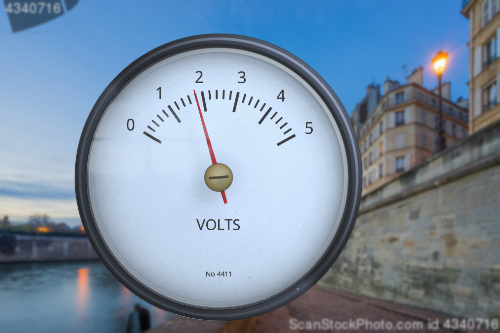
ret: {"value": 1.8, "unit": "V"}
